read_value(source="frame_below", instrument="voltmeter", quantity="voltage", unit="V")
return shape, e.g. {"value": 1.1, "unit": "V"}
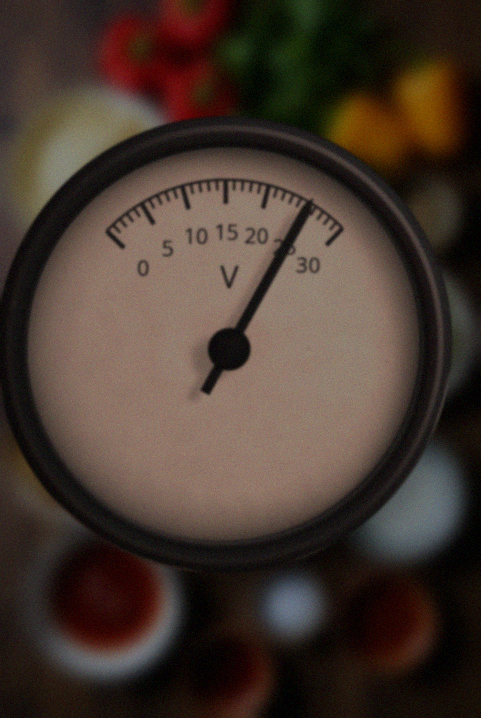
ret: {"value": 25, "unit": "V"}
